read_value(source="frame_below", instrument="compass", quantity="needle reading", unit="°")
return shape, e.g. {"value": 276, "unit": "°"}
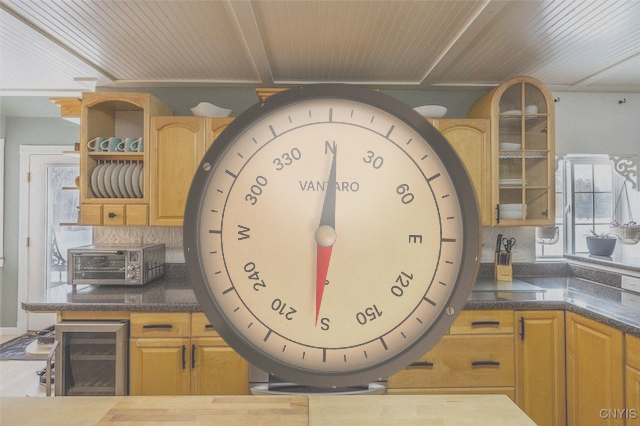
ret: {"value": 185, "unit": "°"}
